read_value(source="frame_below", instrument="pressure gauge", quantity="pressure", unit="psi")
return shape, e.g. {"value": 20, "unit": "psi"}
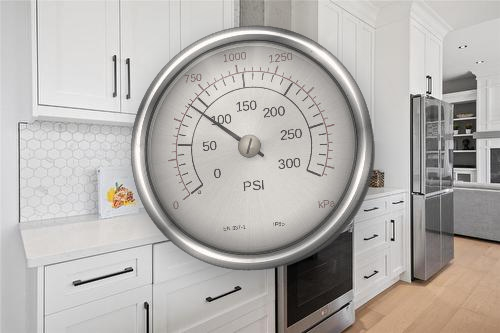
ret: {"value": 90, "unit": "psi"}
